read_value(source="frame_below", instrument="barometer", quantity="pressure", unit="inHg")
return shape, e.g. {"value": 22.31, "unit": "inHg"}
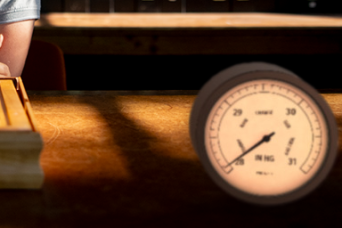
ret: {"value": 28.1, "unit": "inHg"}
